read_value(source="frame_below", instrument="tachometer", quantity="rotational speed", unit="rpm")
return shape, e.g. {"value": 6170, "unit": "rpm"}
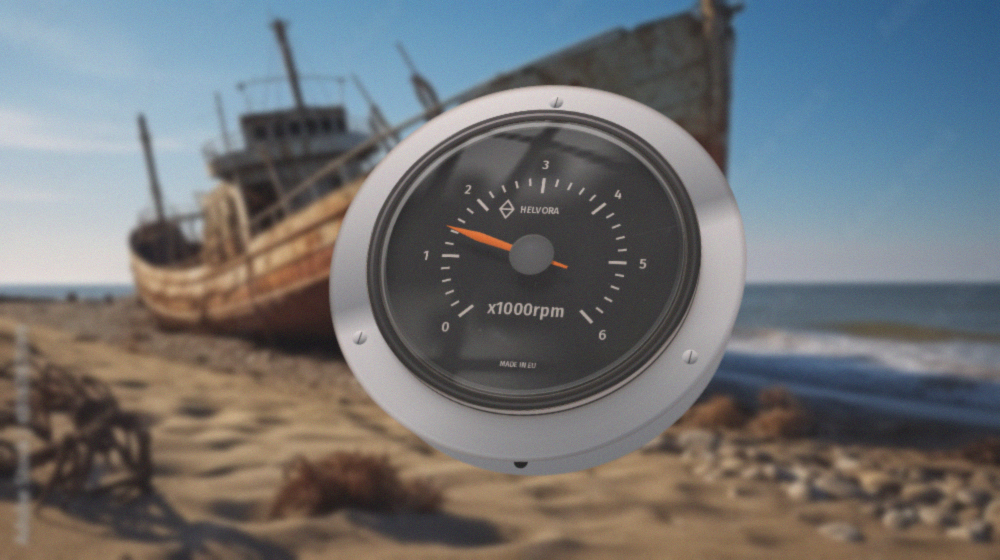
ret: {"value": 1400, "unit": "rpm"}
